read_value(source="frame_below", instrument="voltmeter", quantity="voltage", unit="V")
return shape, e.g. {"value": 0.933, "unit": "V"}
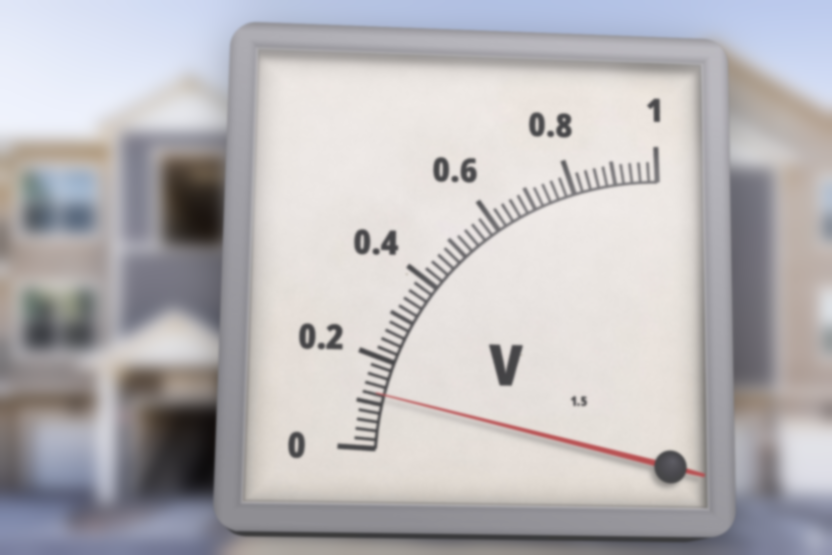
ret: {"value": 0.12, "unit": "V"}
